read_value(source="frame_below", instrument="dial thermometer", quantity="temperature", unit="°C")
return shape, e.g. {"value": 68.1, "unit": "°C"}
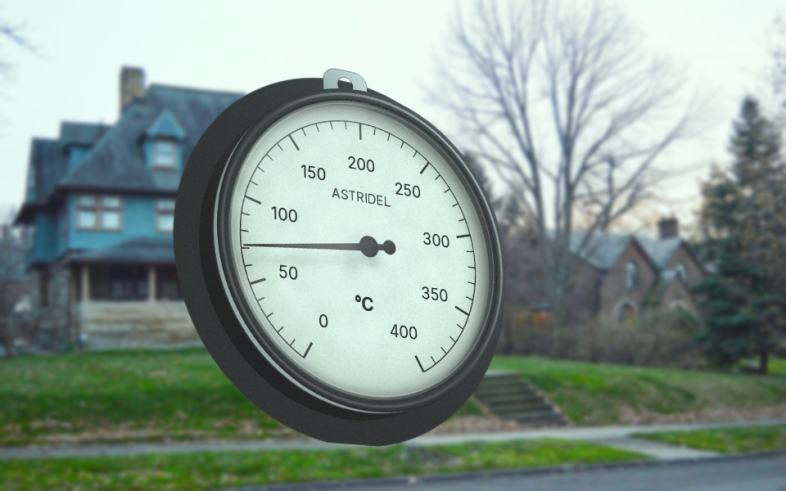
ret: {"value": 70, "unit": "°C"}
